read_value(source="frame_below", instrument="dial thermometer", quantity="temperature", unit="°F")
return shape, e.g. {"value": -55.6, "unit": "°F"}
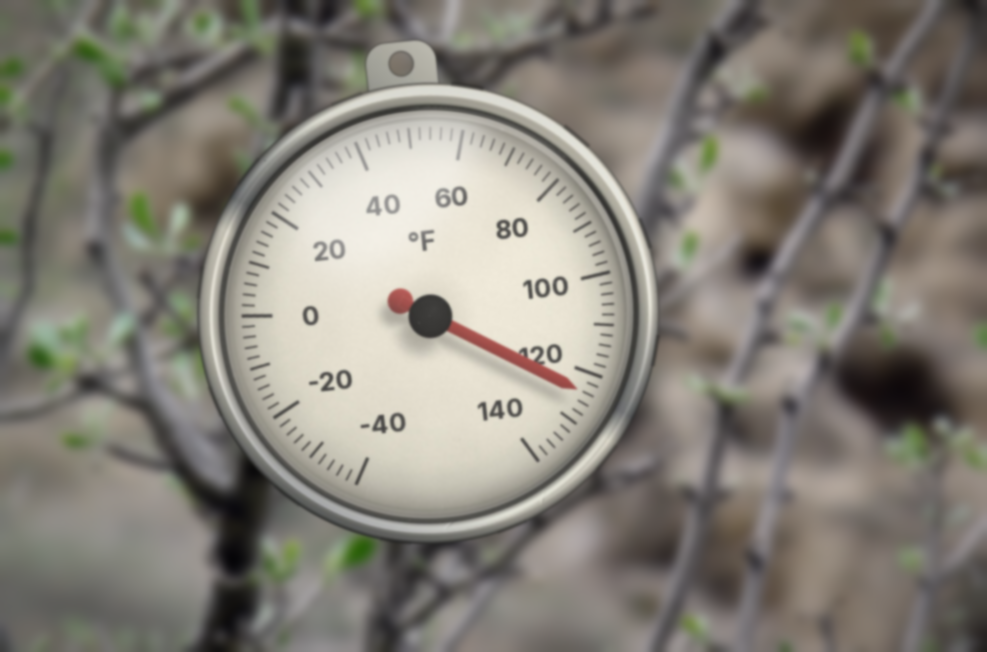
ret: {"value": 124, "unit": "°F"}
